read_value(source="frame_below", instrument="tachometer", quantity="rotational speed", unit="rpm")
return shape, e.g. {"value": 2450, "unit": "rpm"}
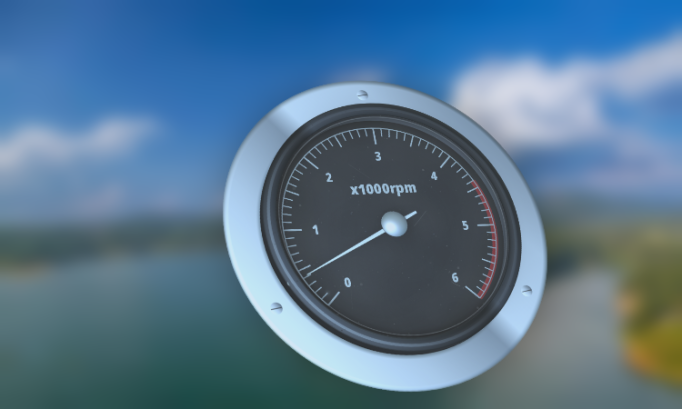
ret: {"value": 400, "unit": "rpm"}
